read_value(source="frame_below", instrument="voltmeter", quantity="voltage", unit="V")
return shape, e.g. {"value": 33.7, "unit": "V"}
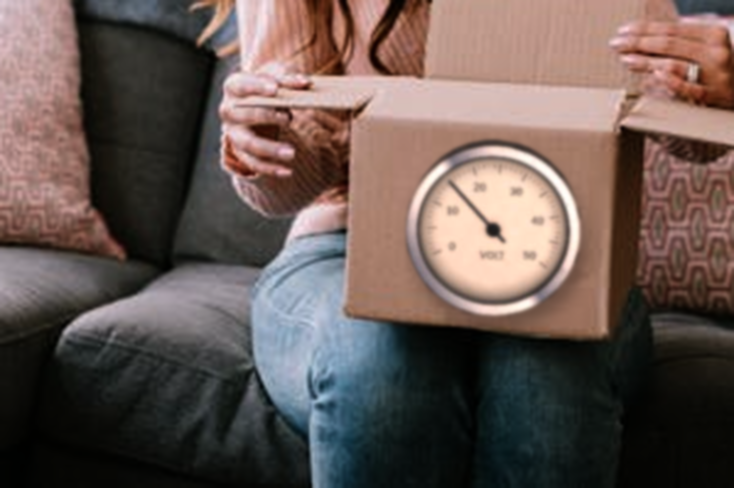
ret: {"value": 15, "unit": "V"}
